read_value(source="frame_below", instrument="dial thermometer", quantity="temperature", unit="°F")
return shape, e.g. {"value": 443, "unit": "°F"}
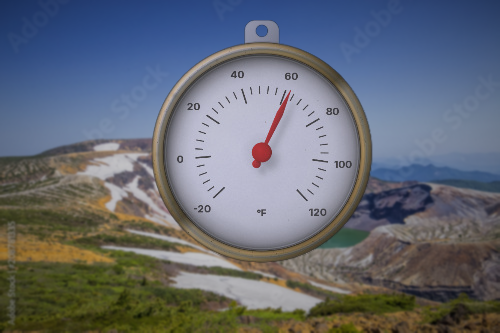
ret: {"value": 62, "unit": "°F"}
